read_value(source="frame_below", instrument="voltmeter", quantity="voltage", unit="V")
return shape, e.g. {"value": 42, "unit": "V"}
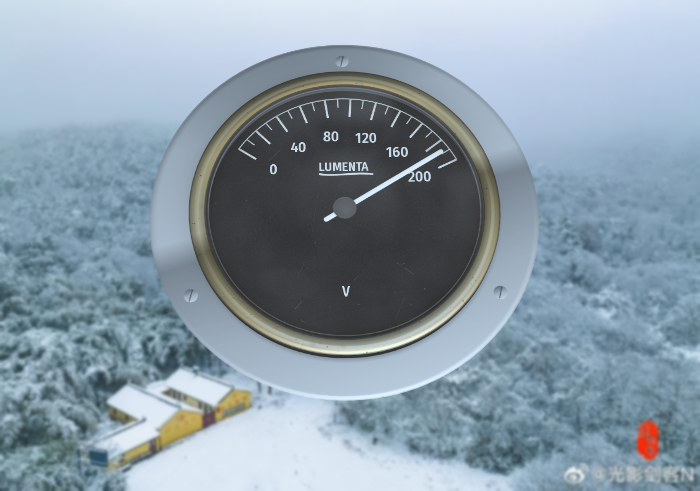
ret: {"value": 190, "unit": "V"}
